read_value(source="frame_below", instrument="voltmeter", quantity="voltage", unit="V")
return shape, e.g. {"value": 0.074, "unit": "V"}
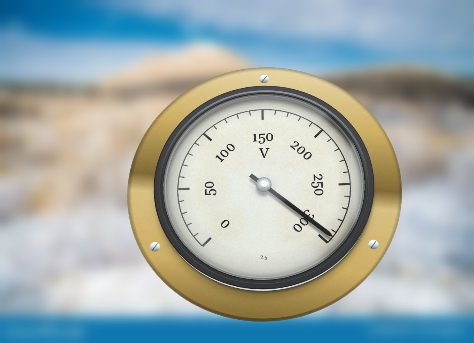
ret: {"value": 295, "unit": "V"}
